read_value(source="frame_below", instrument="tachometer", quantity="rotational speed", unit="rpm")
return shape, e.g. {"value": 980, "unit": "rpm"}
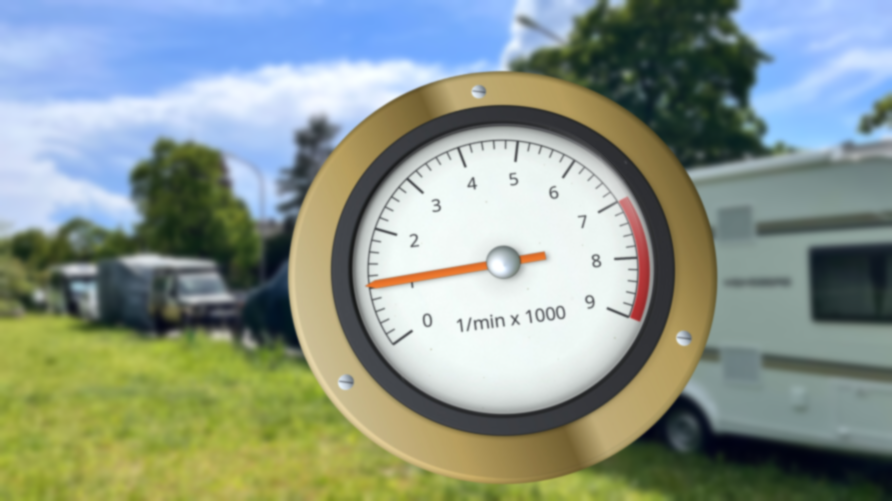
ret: {"value": 1000, "unit": "rpm"}
